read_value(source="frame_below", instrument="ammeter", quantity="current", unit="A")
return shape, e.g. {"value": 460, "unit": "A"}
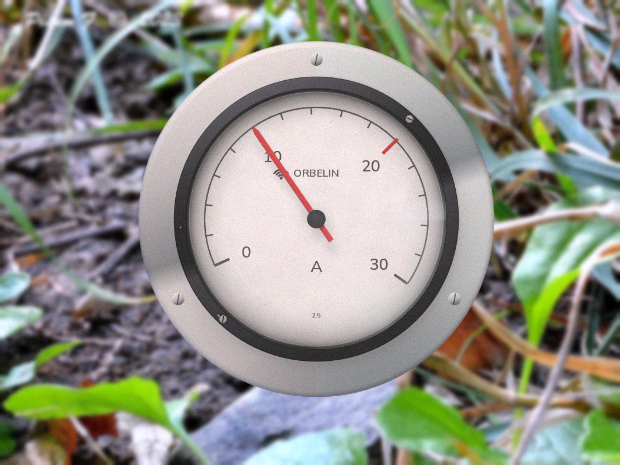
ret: {"value": 10, "unit": "A"}
